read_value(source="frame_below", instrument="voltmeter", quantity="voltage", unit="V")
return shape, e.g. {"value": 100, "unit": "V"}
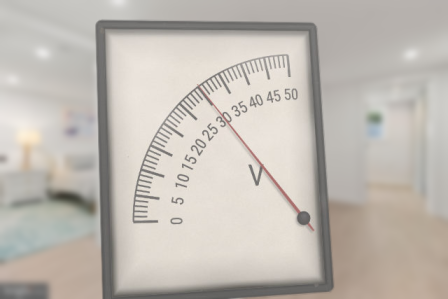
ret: {"value": 30, "unit": "V"}
